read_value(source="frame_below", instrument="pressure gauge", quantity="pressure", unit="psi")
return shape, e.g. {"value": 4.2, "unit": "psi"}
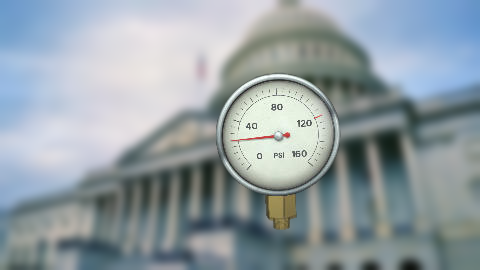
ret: {"value": 25, "unit": "psi"}
